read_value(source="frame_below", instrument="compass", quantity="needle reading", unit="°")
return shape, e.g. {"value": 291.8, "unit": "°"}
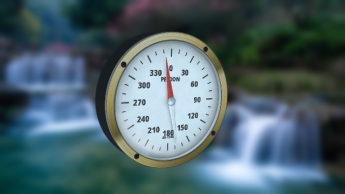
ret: {"value": 350, "unit": "°"}
